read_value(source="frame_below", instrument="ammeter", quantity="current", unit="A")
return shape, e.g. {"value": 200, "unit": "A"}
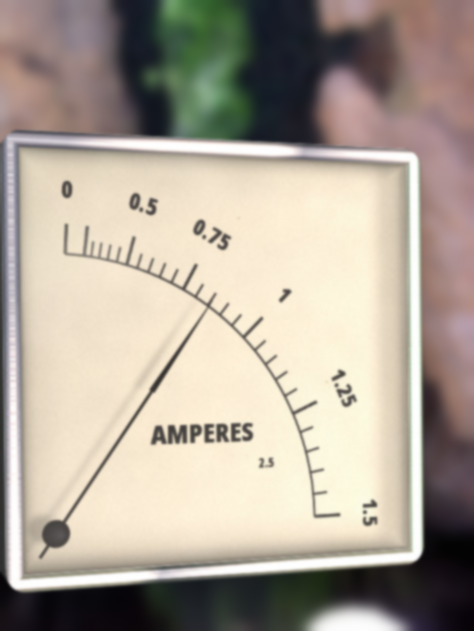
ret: {"value": 0.85, "unit": "A"}
